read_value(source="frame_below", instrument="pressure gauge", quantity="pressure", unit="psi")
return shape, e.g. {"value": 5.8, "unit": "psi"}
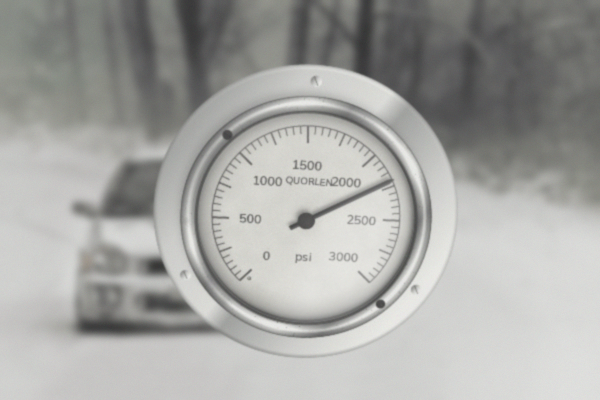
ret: {"value": 2200, "unit": "psi"}
